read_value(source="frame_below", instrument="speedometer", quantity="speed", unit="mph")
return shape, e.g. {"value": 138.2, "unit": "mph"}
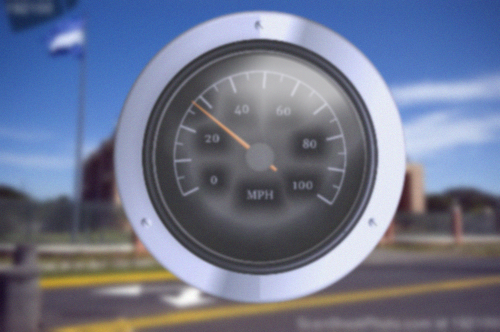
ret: {"value": 27.5, "unit": "mph"}
